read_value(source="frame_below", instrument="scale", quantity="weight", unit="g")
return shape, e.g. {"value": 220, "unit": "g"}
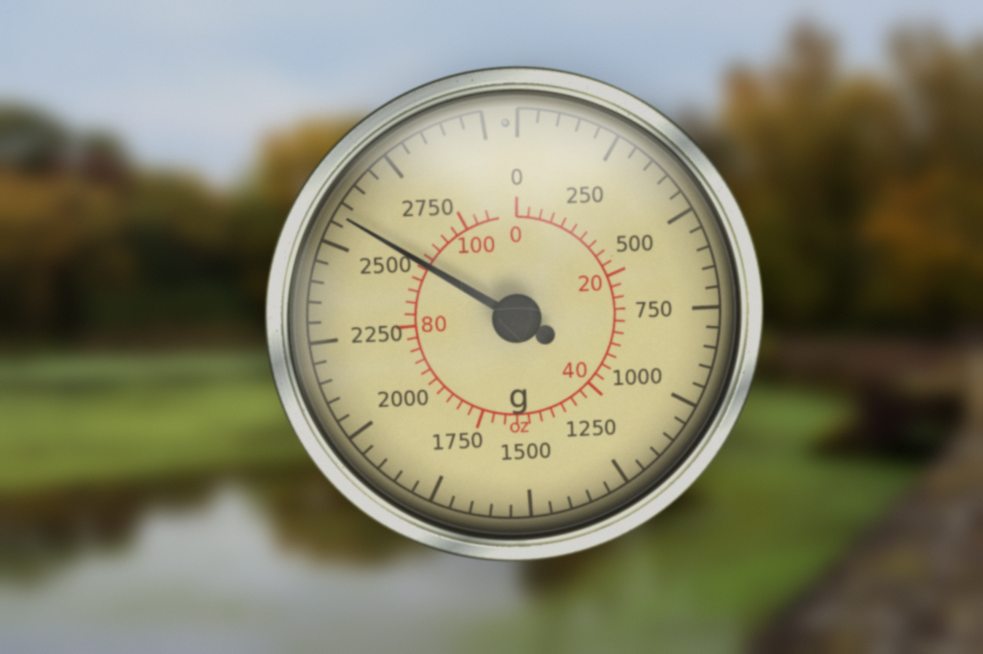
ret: {"value": 2575, "unit": "g"}
